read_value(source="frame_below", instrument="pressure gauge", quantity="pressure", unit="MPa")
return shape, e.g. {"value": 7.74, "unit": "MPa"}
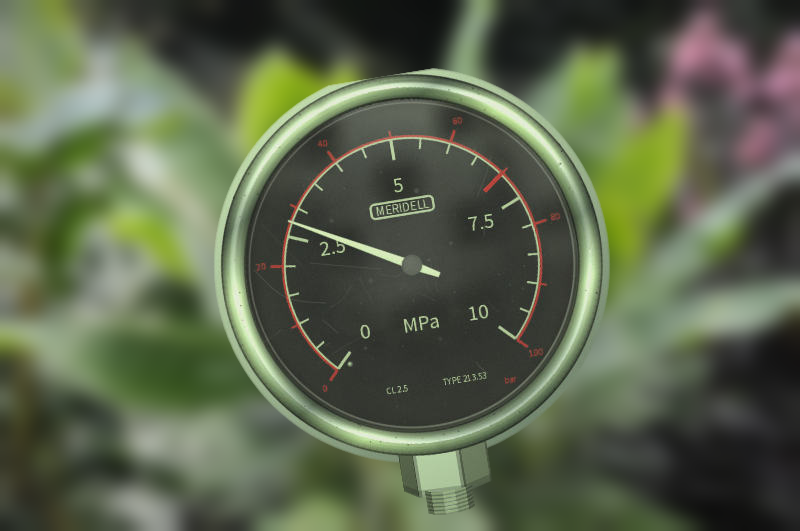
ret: {"value": 2.75, "unit": "MPa"}
